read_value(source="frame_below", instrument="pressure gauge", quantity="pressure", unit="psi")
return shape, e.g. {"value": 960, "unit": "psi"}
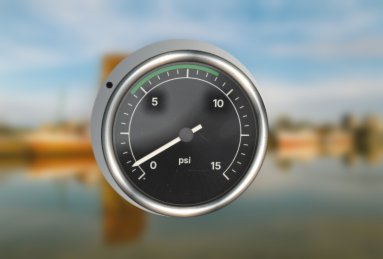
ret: {"value": 0.75, "unit": "psi"}
